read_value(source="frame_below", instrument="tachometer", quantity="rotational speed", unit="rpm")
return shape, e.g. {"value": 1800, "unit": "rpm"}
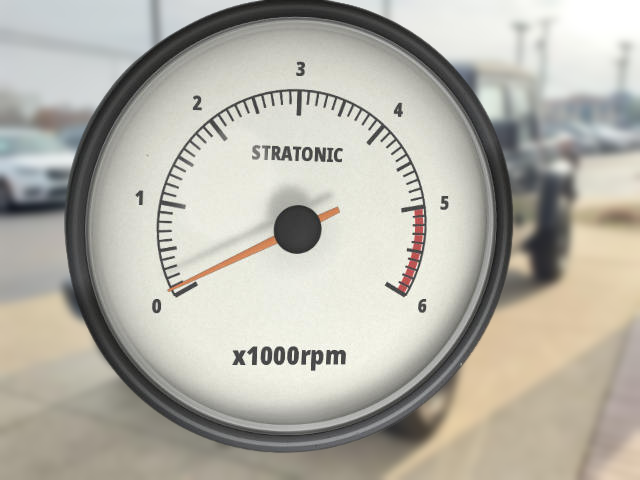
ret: {"value": 100, "unit": "rpm"}
